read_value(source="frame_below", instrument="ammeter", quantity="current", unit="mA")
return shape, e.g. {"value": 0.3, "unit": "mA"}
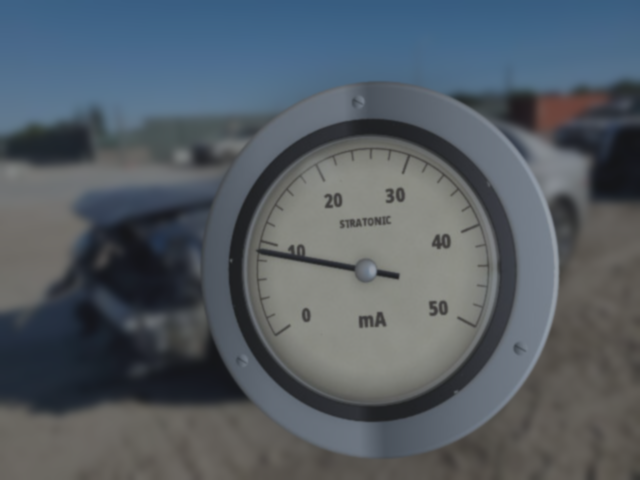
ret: {"value": 9, "unit": "mA"}
